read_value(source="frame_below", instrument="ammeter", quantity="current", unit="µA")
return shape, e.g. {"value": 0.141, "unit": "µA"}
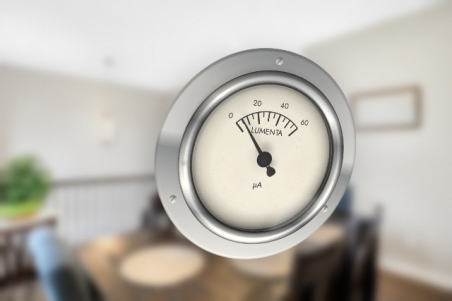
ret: {"value": 5, "unit": "µA"}
